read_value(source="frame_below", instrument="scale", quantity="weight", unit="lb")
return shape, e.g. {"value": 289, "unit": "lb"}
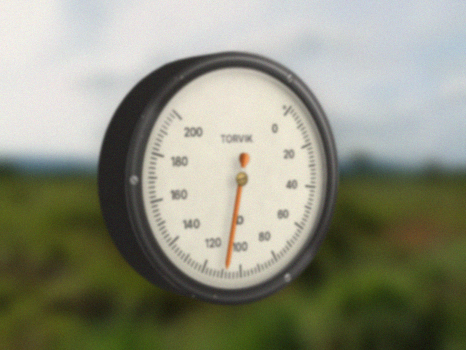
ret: {"value": 110, "unit": "lb"}
